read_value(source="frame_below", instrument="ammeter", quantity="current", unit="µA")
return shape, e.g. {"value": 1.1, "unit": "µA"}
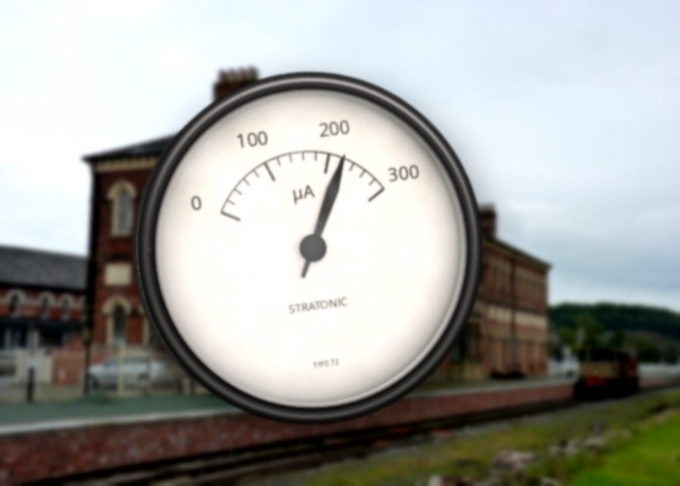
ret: {"value": 220, "unit": "µA"}
